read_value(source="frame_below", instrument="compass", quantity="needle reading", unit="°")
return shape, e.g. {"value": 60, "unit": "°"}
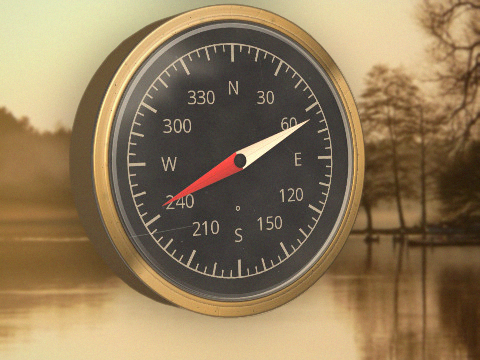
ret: {"value": 245, "unit": "°"}
